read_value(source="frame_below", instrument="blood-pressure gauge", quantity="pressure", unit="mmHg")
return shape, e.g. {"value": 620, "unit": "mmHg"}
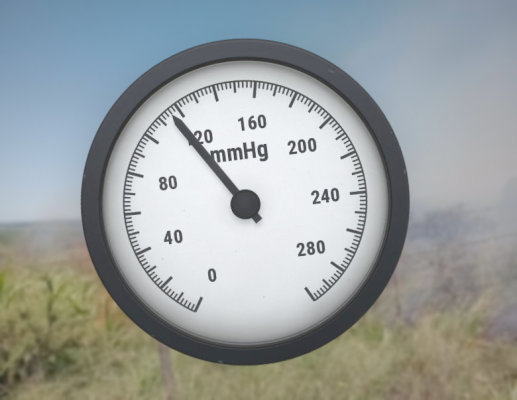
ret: {"value": 116, "unit": "mmHg"}
